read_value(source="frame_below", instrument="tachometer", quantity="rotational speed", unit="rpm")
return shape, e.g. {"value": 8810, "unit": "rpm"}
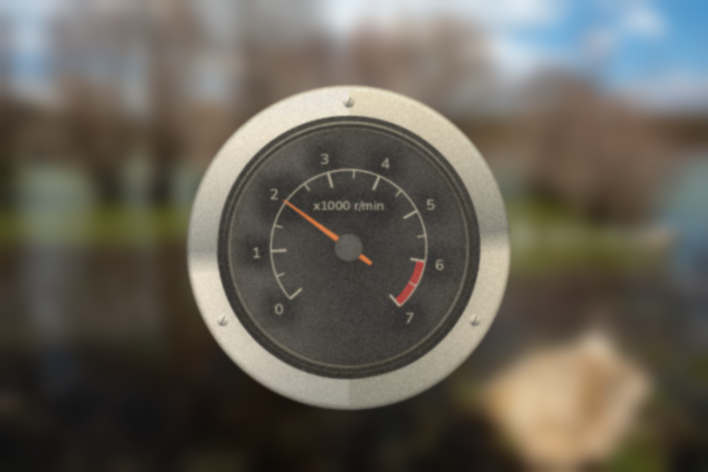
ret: {"value": 2000, "unit": "rpm"}
